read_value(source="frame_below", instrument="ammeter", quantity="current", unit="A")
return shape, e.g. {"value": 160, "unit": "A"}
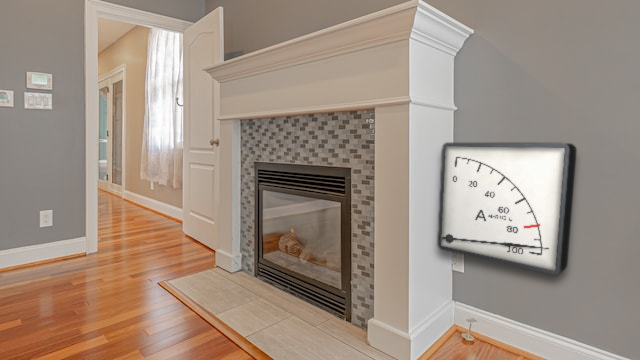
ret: {"value": 95, "unit": "A"}
